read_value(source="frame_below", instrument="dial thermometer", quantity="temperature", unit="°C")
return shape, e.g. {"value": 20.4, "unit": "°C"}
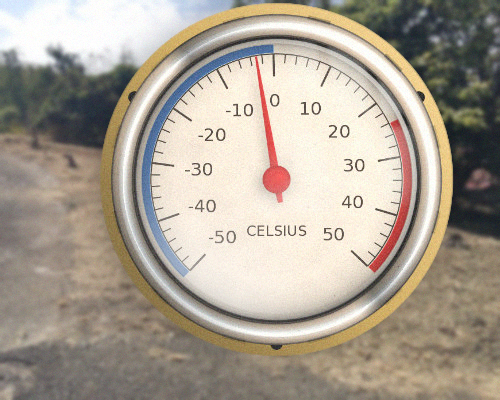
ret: {"value": -3, "unit": "°C"}
